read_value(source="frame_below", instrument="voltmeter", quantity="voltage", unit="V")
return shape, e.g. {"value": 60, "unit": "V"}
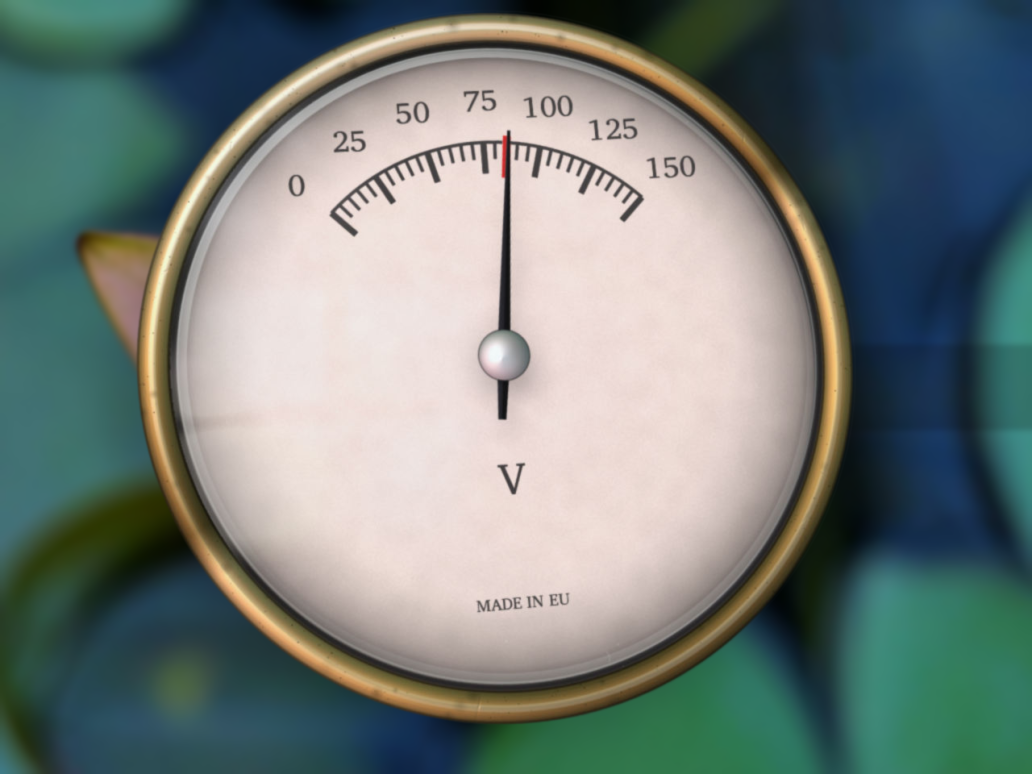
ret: {"value": 85, "unit": "V"}
